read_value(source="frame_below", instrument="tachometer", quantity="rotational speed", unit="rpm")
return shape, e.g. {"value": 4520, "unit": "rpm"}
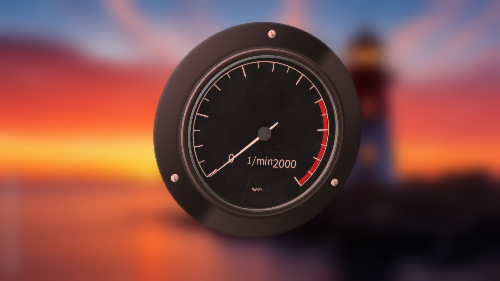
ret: {"value": 0, "unit": "rpm"}
